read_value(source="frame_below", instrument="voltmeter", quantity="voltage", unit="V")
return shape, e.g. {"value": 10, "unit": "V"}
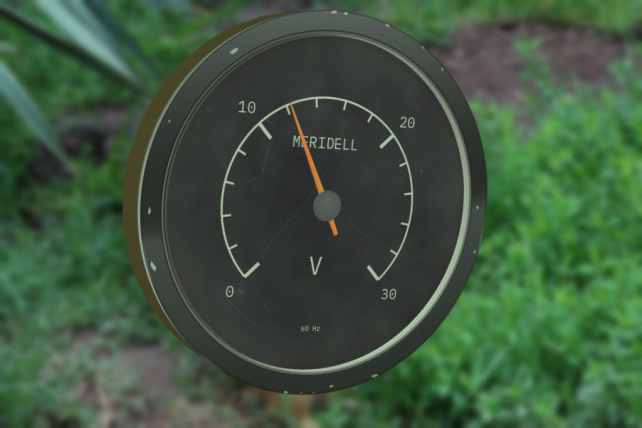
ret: {"value": 12, "unit": "V"}
